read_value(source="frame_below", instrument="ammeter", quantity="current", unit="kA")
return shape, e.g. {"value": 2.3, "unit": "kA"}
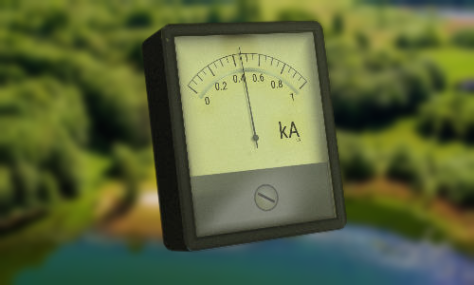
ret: {"value": 0.45, "unit": "kA"}
